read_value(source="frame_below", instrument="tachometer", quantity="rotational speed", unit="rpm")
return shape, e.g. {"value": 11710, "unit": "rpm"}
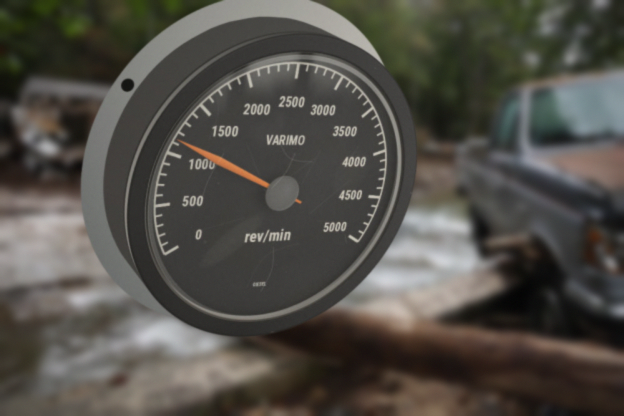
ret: {"value": 1150, "unit": "rpm"}
